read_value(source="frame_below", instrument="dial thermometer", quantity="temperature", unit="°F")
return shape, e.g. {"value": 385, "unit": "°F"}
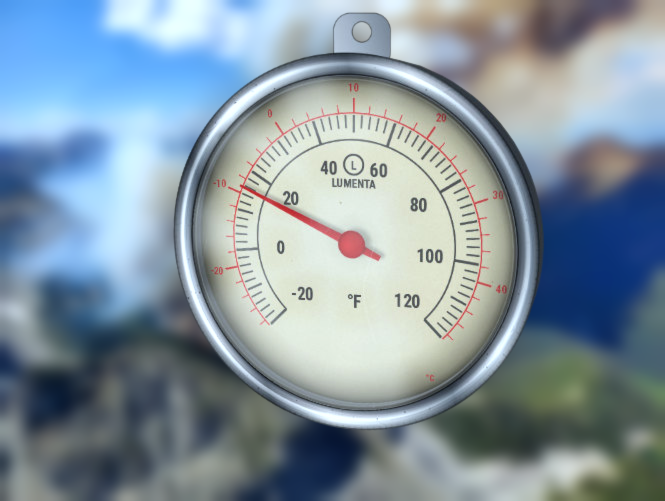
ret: {"value": 16, "unit": "°F"}
